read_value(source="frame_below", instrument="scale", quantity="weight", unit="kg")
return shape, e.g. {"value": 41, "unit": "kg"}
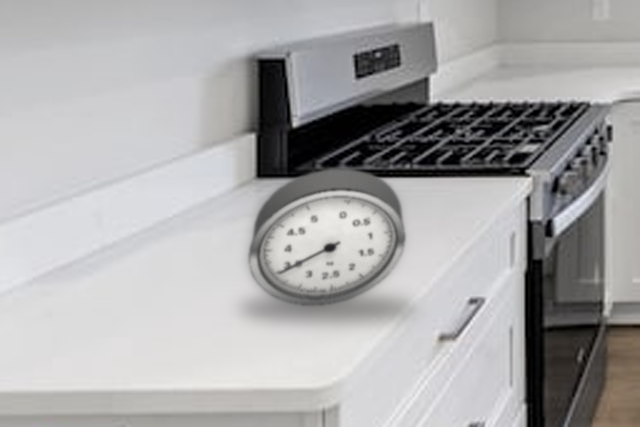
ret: {"value": 3.5, "unit": "kg"}
